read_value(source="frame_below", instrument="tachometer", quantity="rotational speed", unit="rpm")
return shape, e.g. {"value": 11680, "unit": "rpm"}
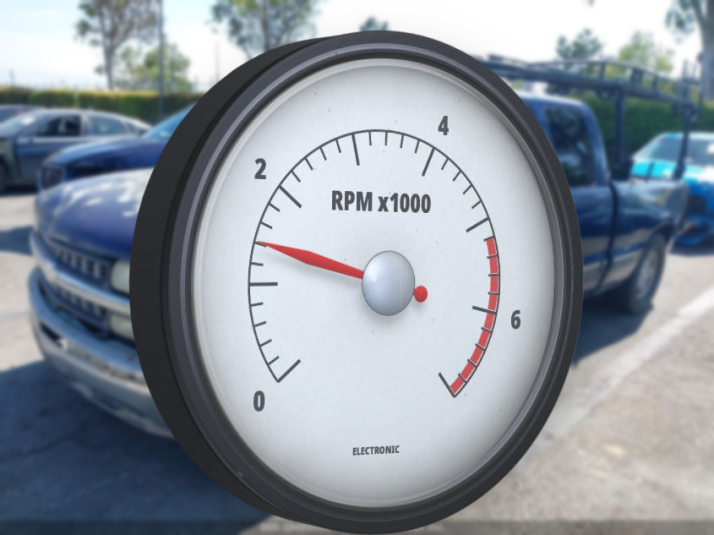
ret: {"value": 1400, "unit": "rpm"}
